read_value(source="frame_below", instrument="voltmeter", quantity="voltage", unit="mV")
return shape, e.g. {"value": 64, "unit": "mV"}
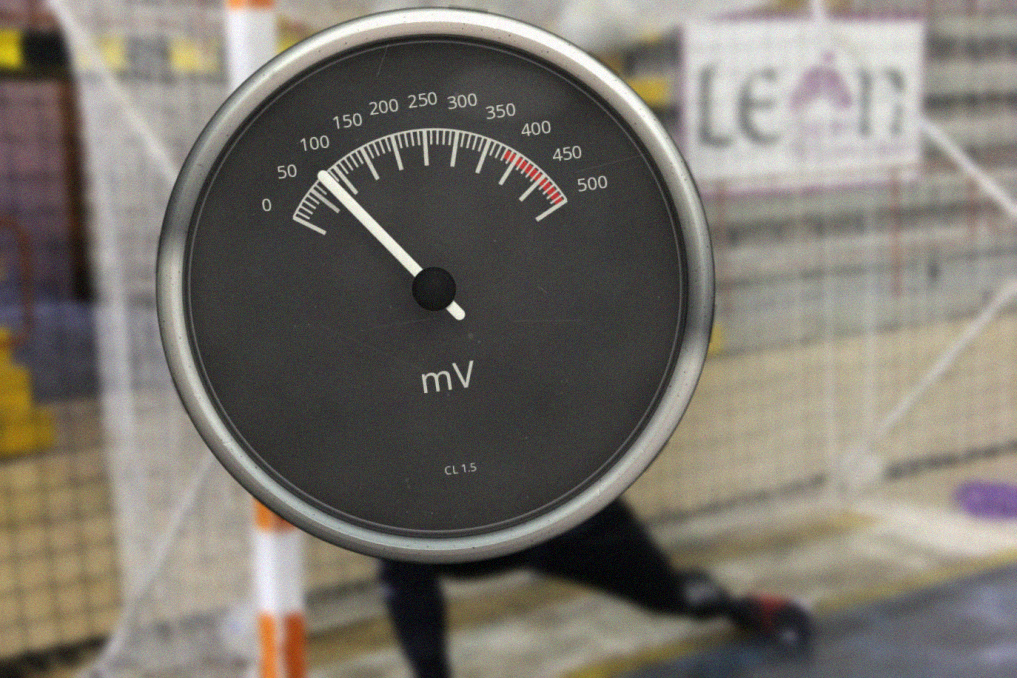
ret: {"value": 80, "unit": "mV"}
